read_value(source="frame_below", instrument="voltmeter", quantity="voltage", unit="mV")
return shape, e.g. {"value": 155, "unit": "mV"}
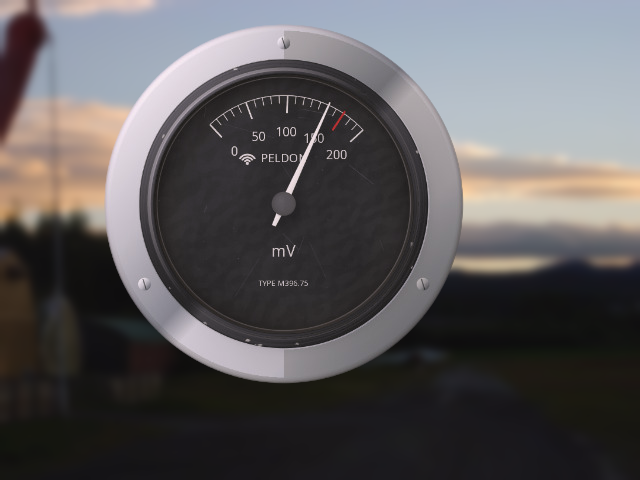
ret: {"value": 150, "unit": "mV"}
